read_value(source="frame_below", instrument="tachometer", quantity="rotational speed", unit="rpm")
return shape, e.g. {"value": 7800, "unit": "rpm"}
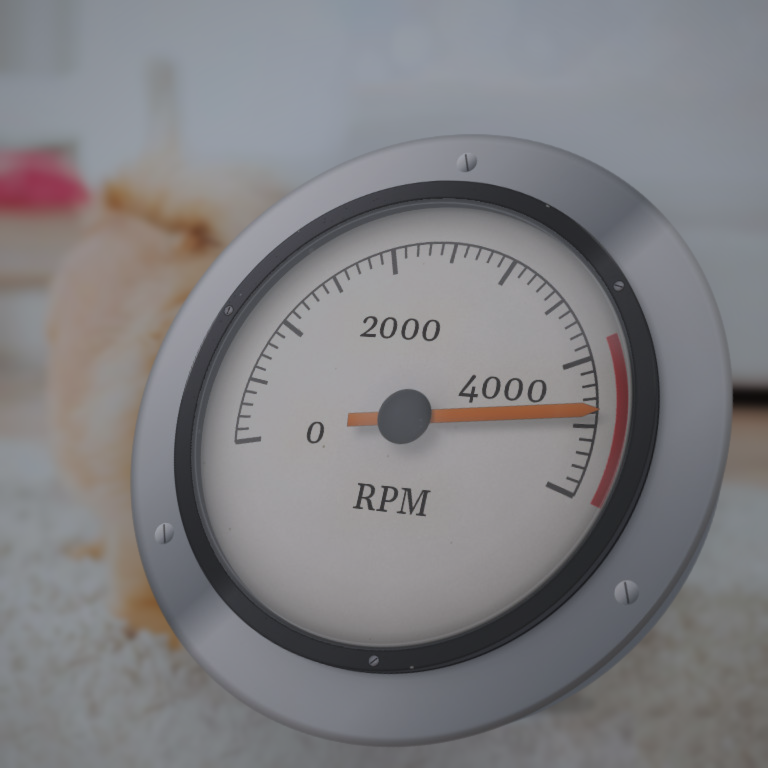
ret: {"value": 4400, "unit": "rpm"}
